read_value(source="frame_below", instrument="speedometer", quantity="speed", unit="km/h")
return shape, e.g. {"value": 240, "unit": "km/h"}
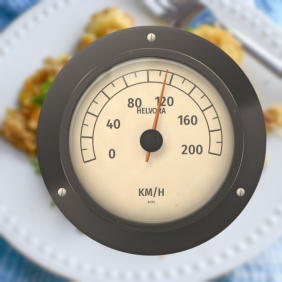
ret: {"value": 115, "unit": "km/h"}
